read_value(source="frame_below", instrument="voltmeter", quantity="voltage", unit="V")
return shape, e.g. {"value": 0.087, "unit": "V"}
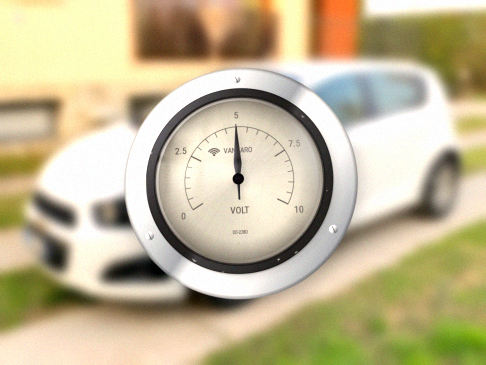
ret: {"value": 5, "unit": "V"}
